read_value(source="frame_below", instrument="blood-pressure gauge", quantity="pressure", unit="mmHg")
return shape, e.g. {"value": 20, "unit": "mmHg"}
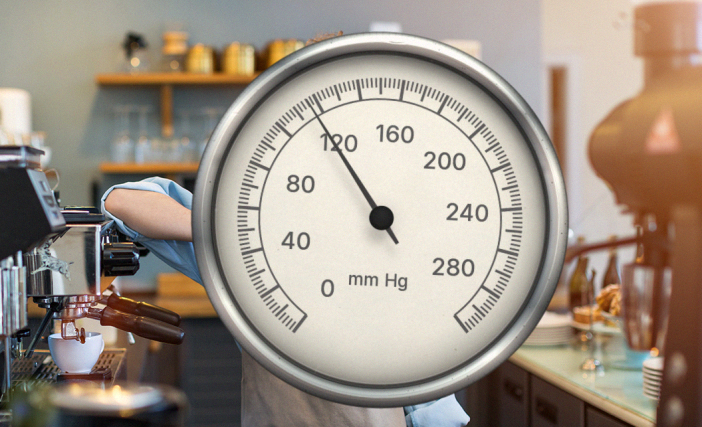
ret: {"value": 116, "unit": "mmHg"}
